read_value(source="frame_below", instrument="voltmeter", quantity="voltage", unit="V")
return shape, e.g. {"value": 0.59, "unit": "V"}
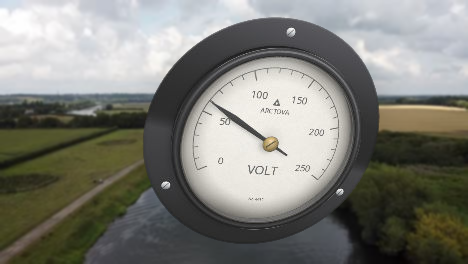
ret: {"value": 60, "unit": "V"}
